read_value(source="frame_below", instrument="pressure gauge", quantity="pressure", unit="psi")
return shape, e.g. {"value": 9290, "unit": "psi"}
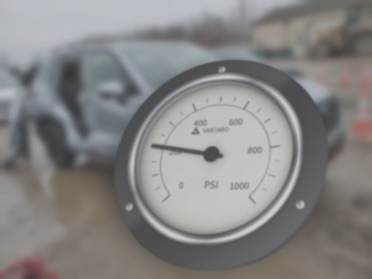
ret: {"value": 200, "unit": "psi"}
